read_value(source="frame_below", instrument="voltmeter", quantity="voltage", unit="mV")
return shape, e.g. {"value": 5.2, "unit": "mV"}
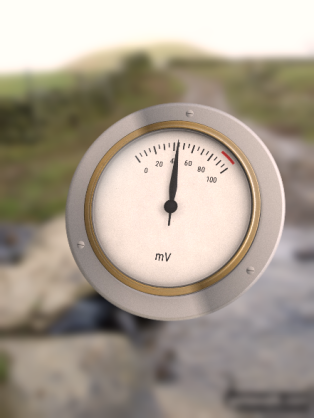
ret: {"value": 45, "unit": "mV"}
